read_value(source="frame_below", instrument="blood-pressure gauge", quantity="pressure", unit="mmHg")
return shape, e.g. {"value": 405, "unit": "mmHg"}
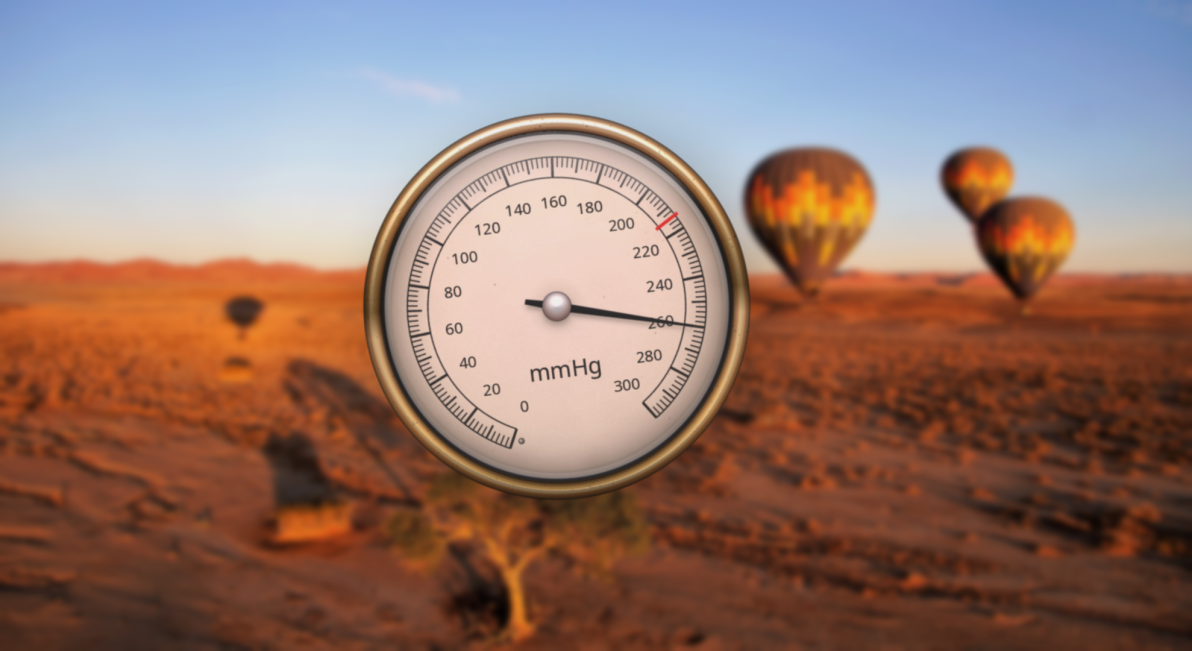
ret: {"value": 260, "unit": "mmHg"}
